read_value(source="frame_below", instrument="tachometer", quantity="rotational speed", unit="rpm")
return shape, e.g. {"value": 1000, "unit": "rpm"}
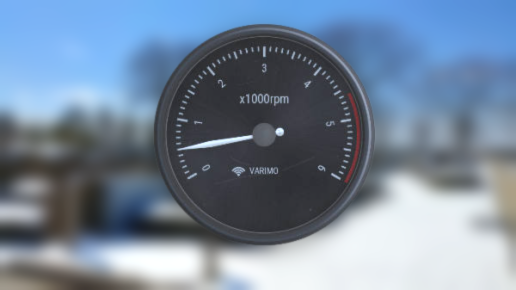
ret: {"value": 500, "unit": "rpm"}
